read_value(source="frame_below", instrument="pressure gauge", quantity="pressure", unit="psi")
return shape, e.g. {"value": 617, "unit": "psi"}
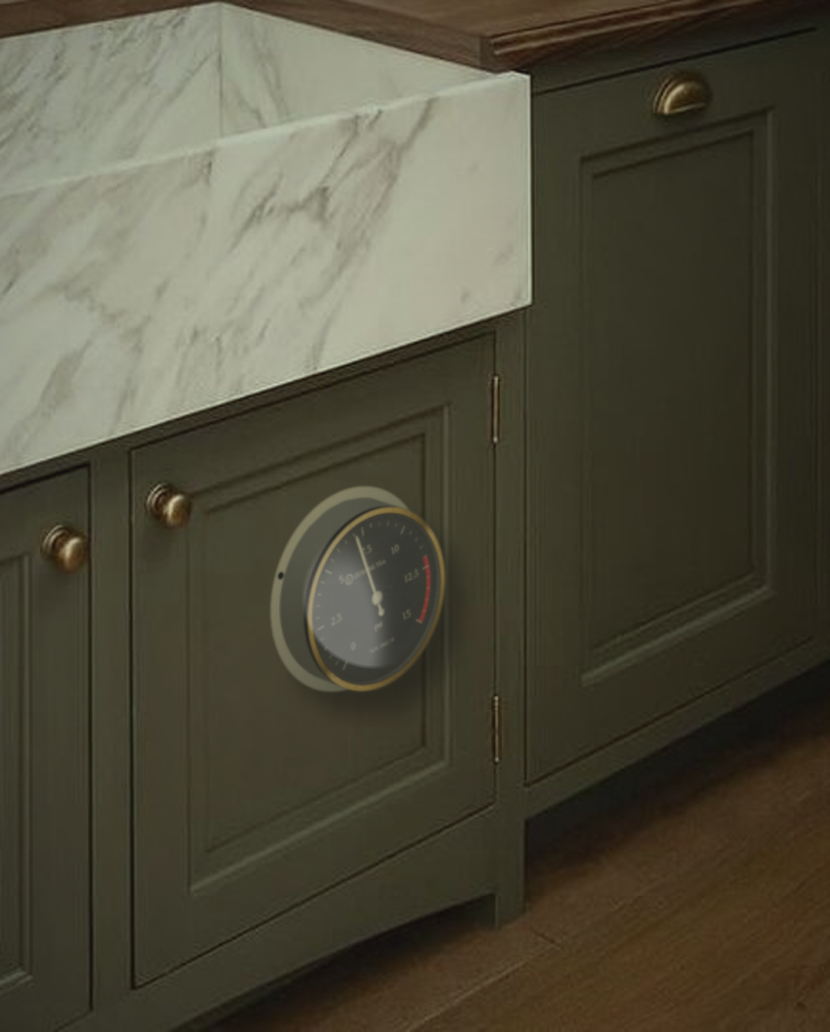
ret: {"value": 7, "unit": "psi"}
